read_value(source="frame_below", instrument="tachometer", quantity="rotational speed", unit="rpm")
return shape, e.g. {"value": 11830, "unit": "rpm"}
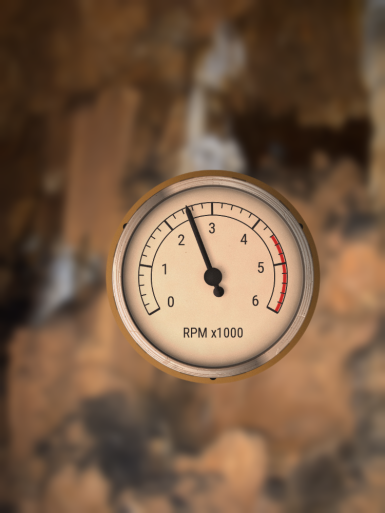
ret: {"value": 2500, "unit": "rpm"}
